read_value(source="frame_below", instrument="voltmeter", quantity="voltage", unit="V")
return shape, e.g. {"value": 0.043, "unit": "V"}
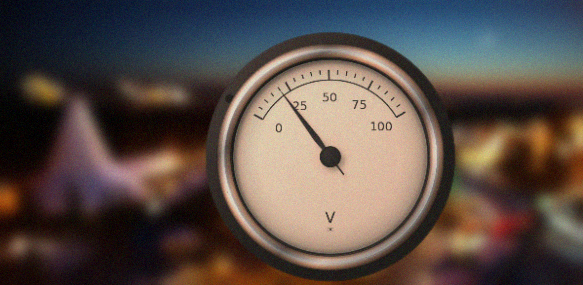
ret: {"value": 20, "unit": "V"}
